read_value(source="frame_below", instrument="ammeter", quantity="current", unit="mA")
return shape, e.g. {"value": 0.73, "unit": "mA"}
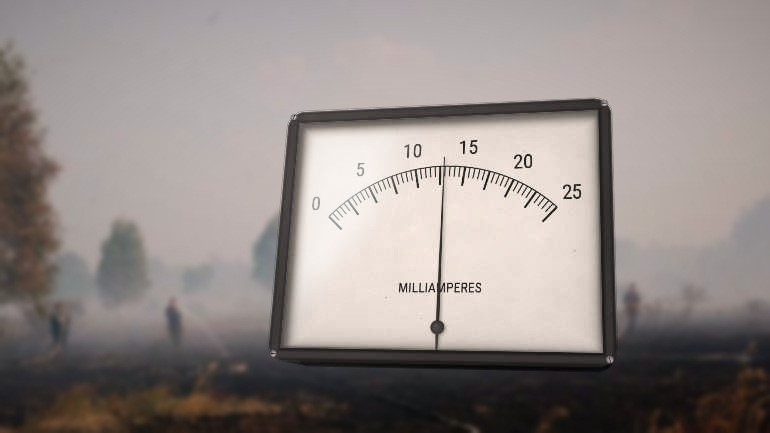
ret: {"value": 13, "unit": "mA"}
